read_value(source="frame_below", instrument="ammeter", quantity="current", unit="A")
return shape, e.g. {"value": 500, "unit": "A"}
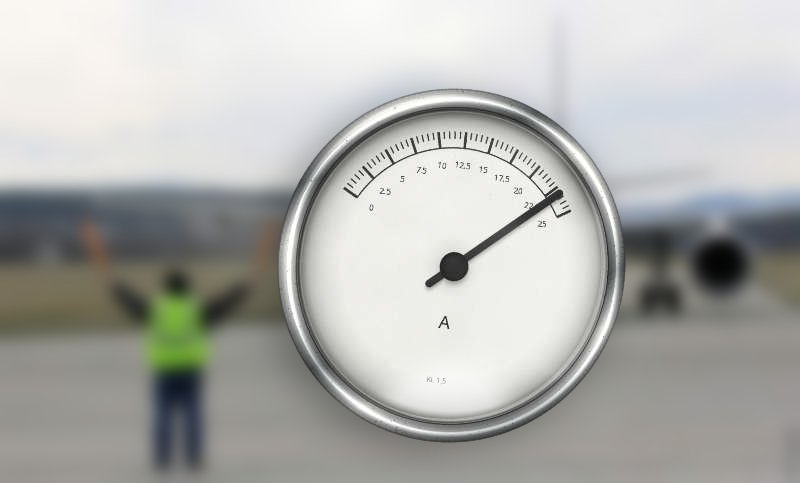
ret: {"value": 23, "unit": "A"}
